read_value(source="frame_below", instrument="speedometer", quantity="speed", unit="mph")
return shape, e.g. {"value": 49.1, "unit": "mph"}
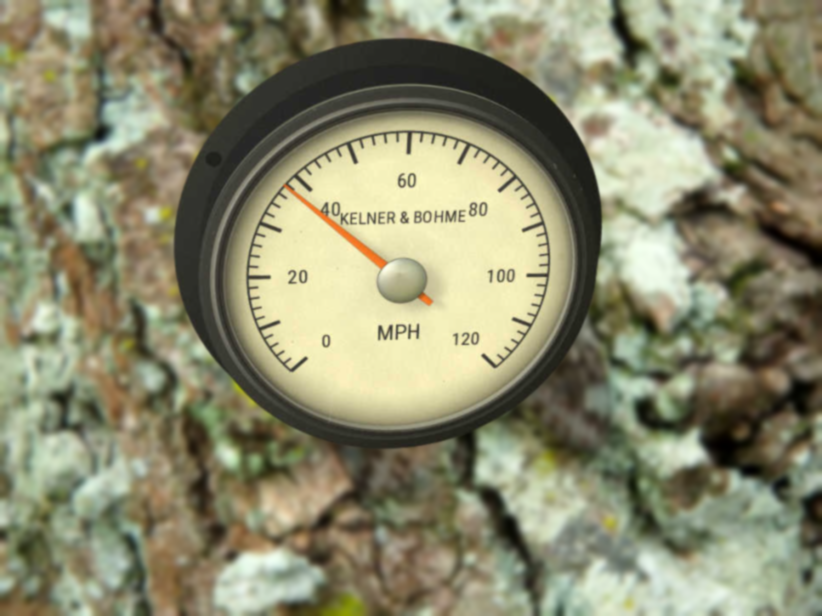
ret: {"value": 38, "unit": "mph"}
